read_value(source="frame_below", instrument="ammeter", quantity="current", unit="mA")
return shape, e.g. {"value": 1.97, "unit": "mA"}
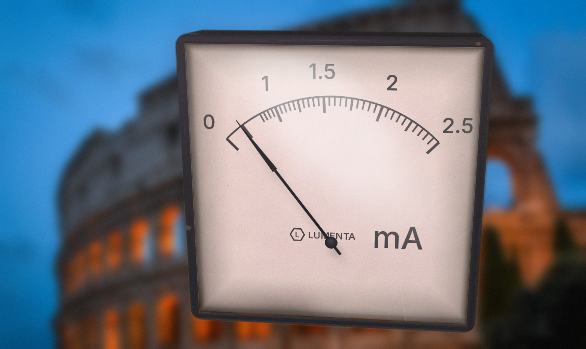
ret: {"value": 0.5, "unit": "mA"}
